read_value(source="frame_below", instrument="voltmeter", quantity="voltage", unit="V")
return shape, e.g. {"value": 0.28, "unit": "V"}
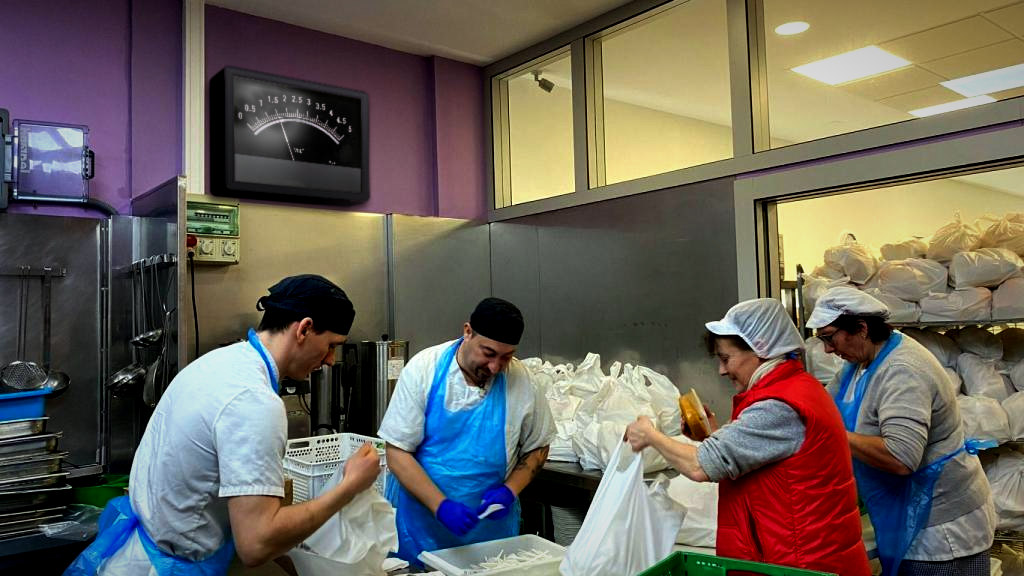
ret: {"value": 1.5, "unit": "V"}
